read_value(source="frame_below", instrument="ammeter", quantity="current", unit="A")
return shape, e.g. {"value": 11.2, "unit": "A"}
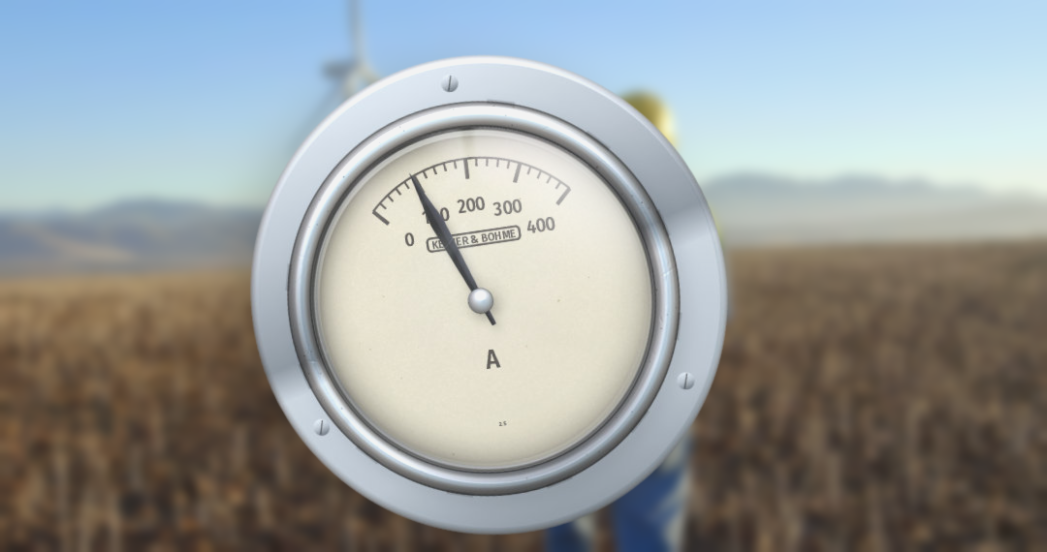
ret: {"value": 100, "unit": "A"}
